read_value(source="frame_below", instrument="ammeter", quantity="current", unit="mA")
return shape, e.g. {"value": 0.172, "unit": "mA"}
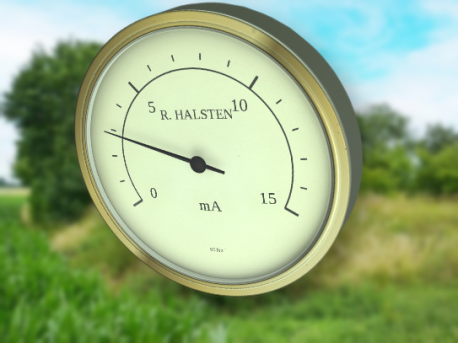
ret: {"value": 3, "unit": "mA"}
